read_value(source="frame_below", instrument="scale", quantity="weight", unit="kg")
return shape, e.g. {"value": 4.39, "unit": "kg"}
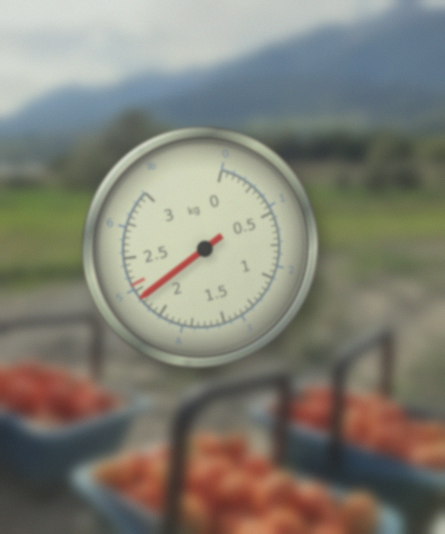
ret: {"value": 2.2, "unit": "kg"}
